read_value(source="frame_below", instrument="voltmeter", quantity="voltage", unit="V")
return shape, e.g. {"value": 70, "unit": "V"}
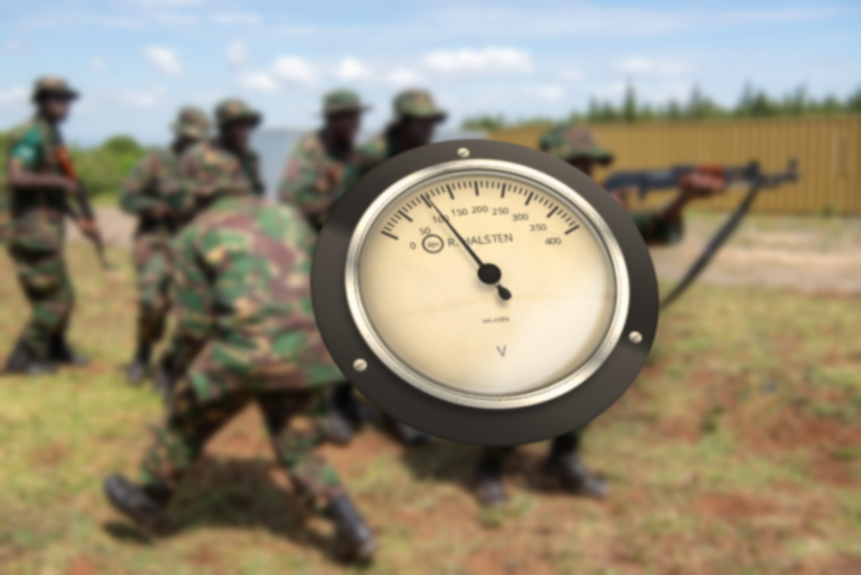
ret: {"value": 100, "unit": "V"}
